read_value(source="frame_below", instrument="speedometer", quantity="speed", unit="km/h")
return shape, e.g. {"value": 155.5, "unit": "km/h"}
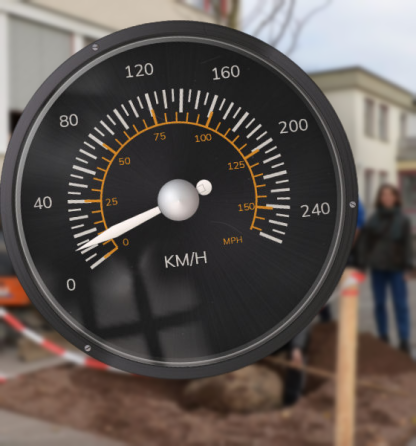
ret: {"value": 12.5, "unit": "km/h"}
